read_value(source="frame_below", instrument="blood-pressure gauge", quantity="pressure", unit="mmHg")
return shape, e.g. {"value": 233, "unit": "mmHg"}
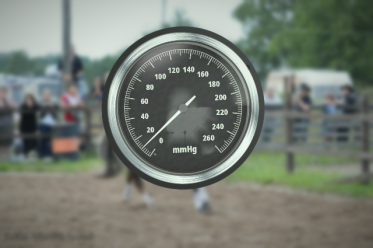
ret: {"value": 10, "unit": "mmHg"}
